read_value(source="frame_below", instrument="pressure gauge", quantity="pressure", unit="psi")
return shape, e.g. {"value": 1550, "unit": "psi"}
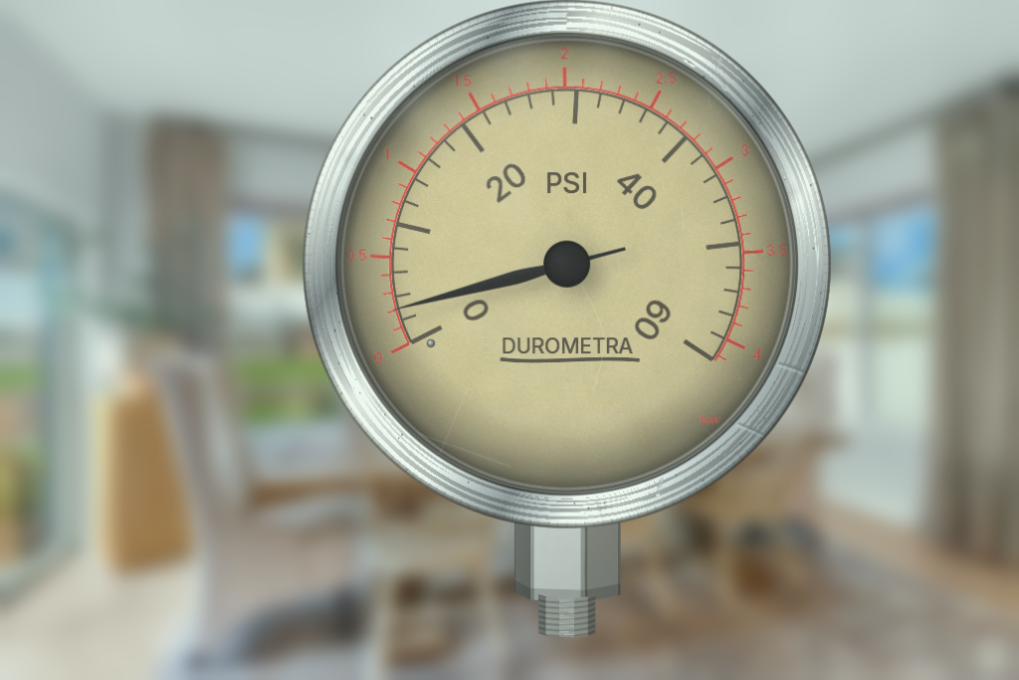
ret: {"value": 3, "unit": "psi"}
